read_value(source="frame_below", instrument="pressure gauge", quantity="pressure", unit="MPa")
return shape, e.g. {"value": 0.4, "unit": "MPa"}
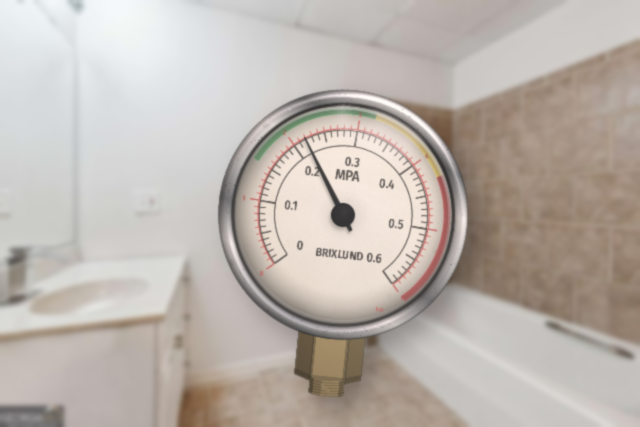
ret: {"value": 0.22, "unit": "MPa"}
